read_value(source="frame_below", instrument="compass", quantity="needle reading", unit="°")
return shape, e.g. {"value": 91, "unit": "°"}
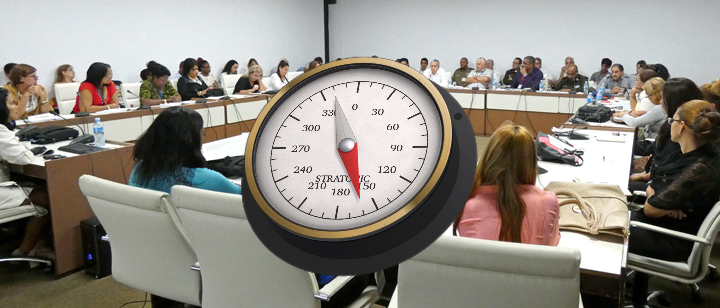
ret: {"value": 160, "unit": "°"}
